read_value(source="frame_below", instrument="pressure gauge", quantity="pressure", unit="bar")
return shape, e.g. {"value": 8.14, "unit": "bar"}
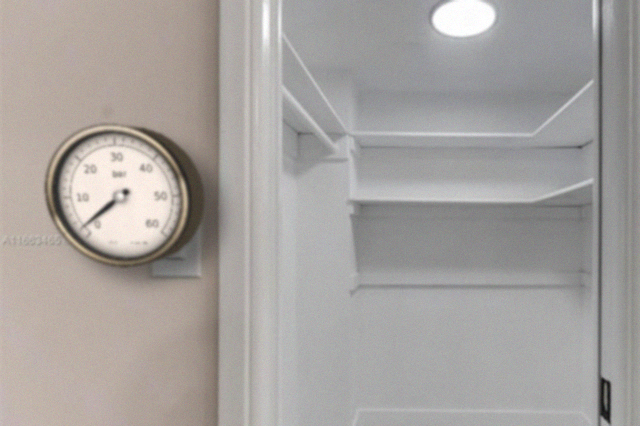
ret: {"value": 2, "unit": "bar"}
